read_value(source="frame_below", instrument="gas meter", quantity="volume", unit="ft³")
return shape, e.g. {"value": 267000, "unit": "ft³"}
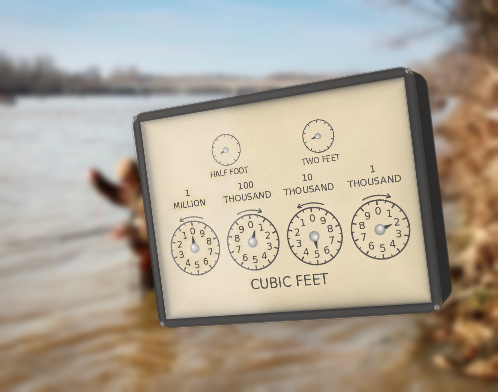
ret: {"value": 5200, "unit": "ft³"}
